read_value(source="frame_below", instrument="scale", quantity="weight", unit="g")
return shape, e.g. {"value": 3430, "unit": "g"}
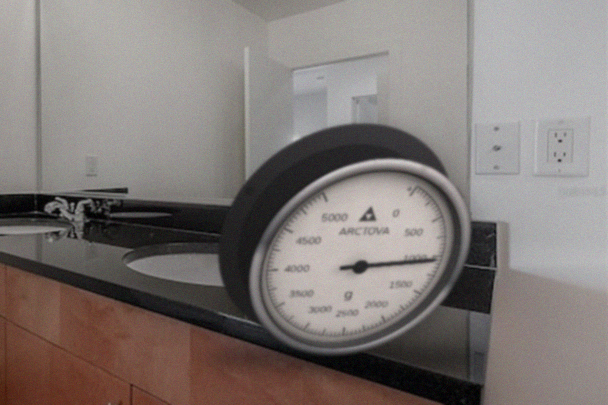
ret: {"value": 1000, "unit": "g"}
